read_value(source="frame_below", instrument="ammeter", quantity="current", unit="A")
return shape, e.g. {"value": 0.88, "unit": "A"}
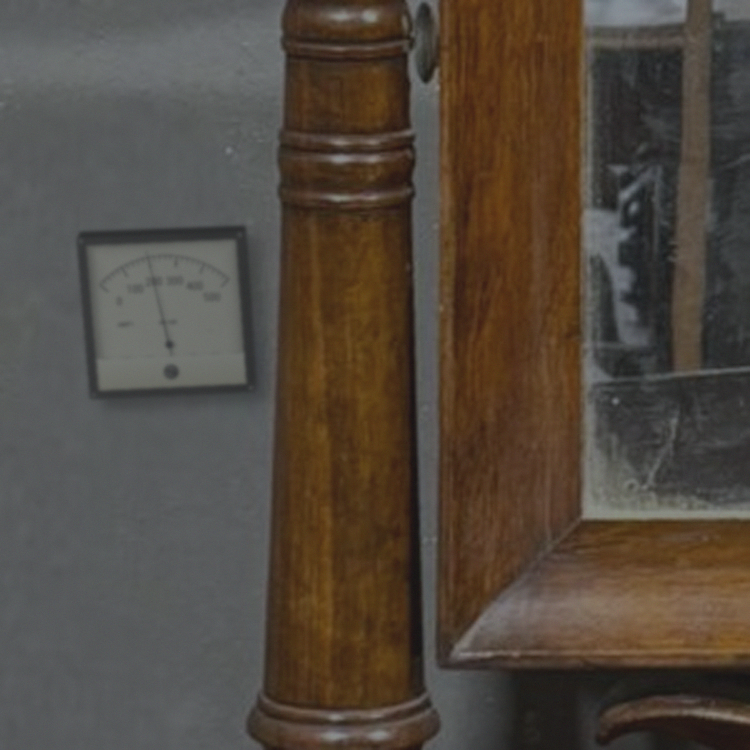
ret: {"value": 200, "unit": "A"}
